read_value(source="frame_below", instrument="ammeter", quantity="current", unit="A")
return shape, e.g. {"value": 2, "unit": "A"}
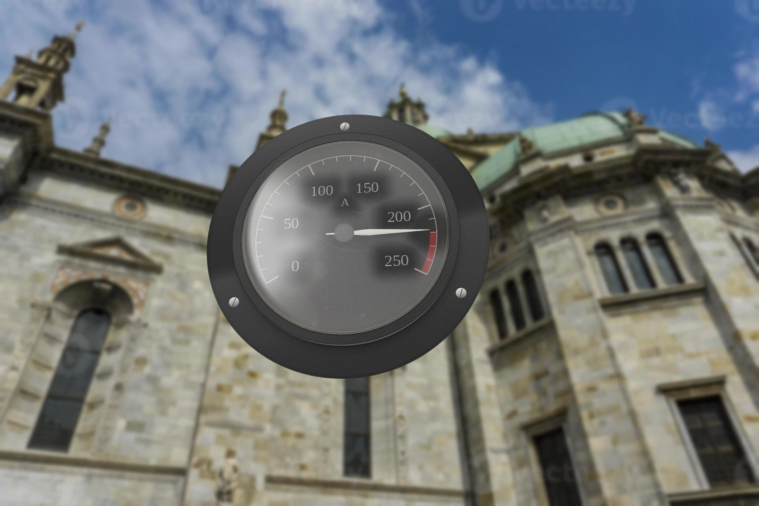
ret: {"value": 220, "unit": "A"}
